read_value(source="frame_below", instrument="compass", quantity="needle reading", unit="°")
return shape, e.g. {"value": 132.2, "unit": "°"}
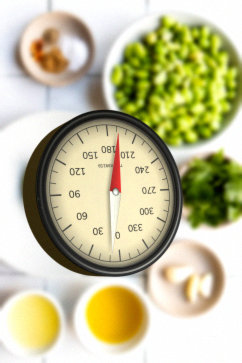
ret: {"value": 190, "unit": "°"}
